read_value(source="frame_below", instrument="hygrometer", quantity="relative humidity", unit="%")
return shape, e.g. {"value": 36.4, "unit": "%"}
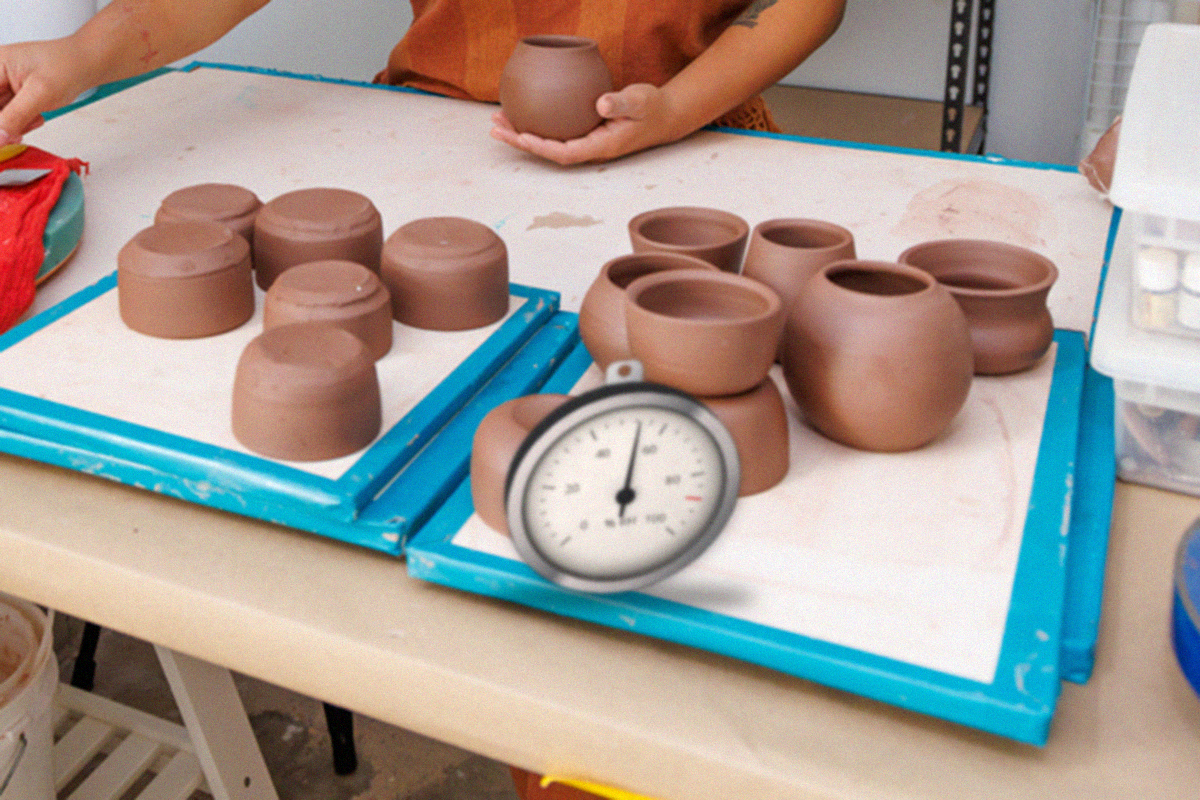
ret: {"value": 52, "unit": "%"}
